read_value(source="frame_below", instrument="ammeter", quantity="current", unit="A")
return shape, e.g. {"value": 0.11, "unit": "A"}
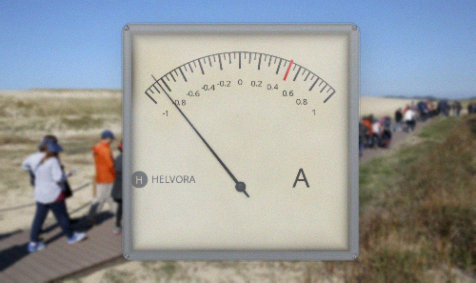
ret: {"value": -0.85, "unit": "A"}
